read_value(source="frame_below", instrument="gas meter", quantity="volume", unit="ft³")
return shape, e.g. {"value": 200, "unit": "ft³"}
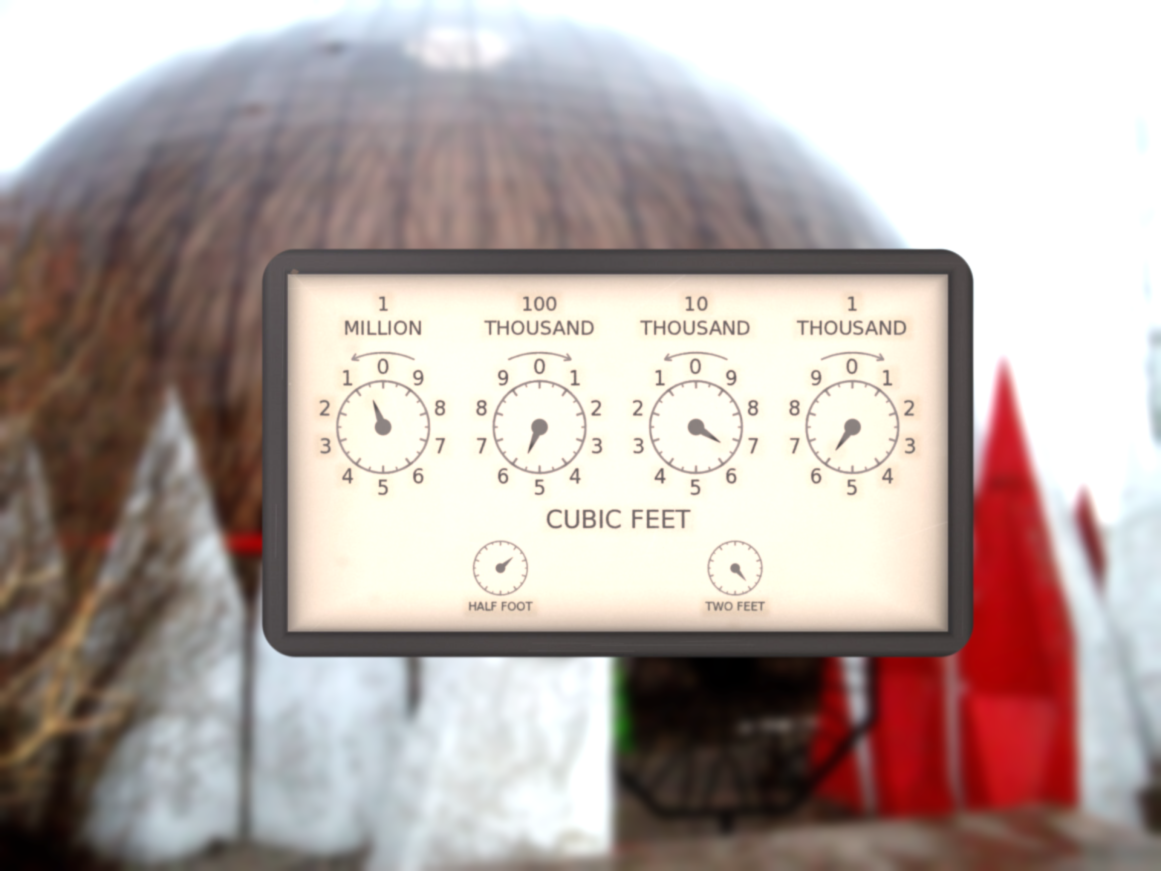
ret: {"value": 56600, "unit": "ft³"}
